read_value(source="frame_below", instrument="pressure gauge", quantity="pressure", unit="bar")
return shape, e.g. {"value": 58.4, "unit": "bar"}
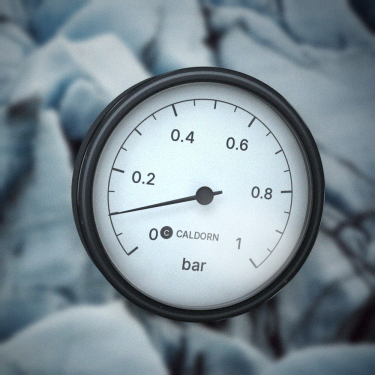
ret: {"value": 0.1, "unit": "bar"}
